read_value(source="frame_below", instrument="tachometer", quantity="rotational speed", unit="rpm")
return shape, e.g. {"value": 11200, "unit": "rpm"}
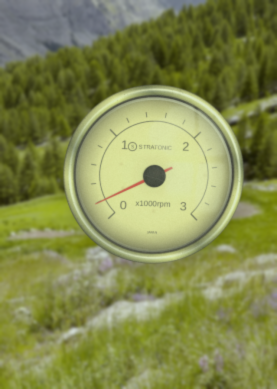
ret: {"value": 200, "unit": "rpm"}
